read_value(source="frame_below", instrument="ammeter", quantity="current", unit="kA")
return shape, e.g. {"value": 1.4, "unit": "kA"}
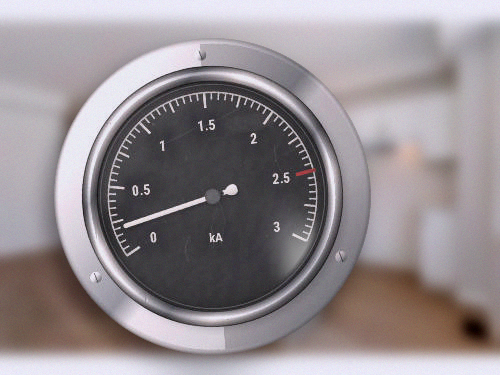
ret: {"value": 0.2, "unit": "kA"}
